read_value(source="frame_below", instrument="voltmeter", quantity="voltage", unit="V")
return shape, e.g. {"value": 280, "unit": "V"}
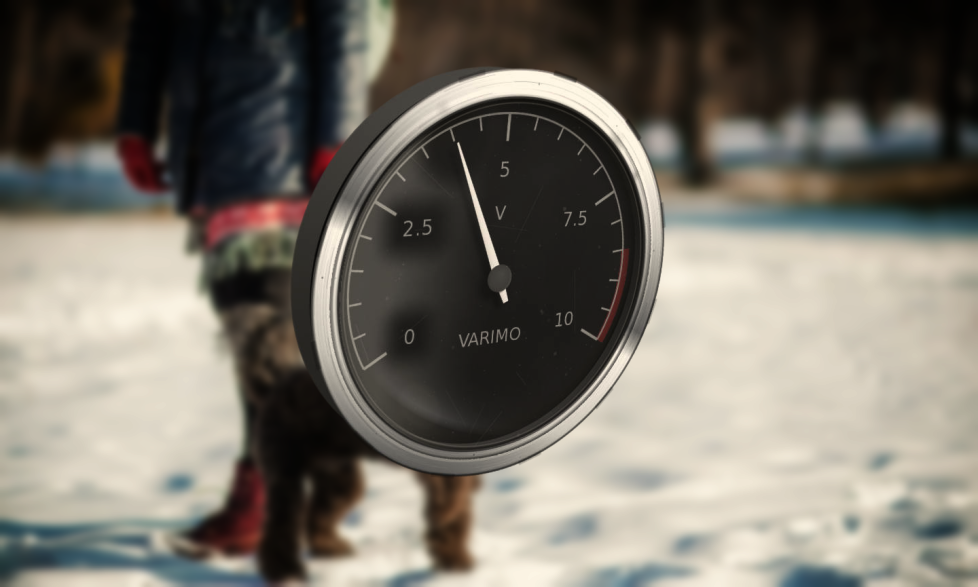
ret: {"value": 4, "unit": "V"}
